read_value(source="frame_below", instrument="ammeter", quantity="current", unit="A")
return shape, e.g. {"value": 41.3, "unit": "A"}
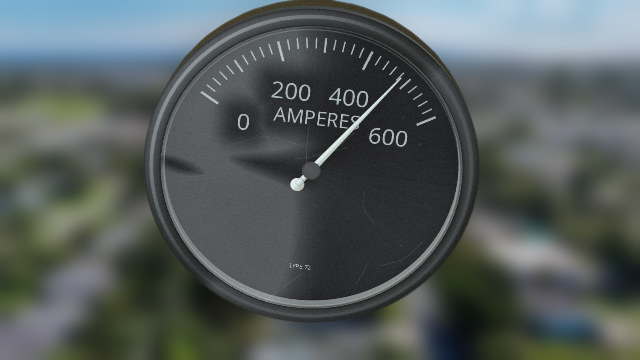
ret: {"value": 480, "unit": "A"}
